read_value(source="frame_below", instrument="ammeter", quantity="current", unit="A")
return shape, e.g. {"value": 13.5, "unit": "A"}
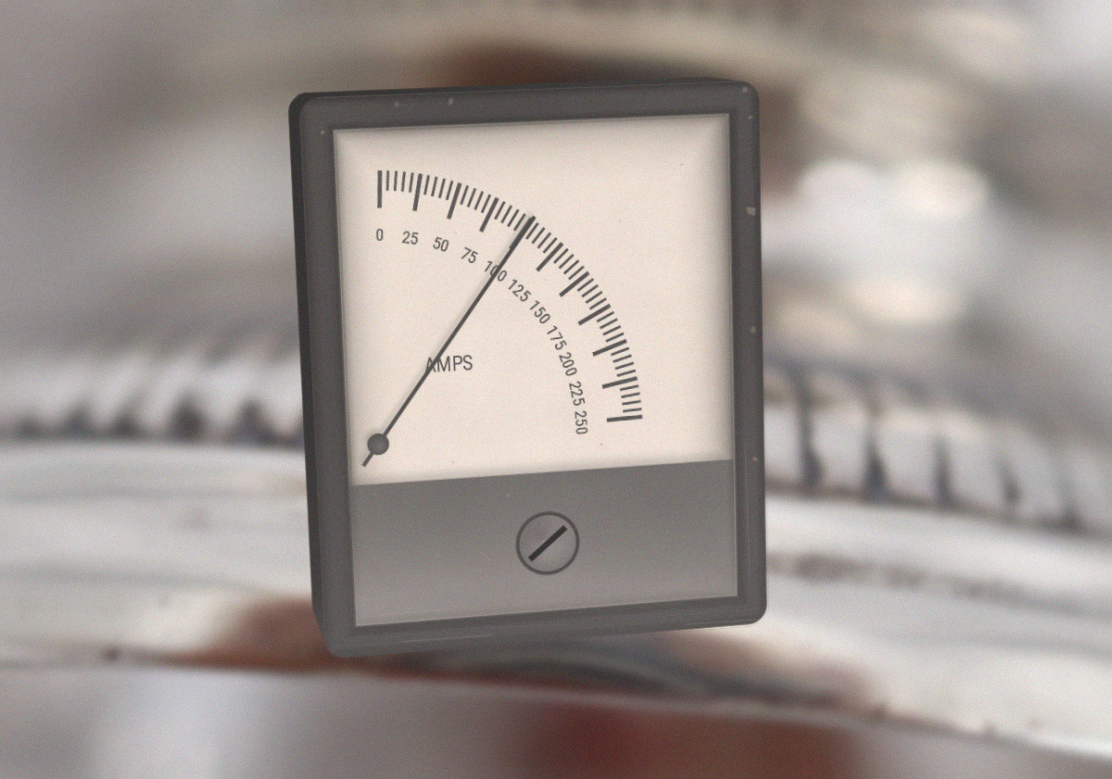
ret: {"value": 100, "unit": "A"}
